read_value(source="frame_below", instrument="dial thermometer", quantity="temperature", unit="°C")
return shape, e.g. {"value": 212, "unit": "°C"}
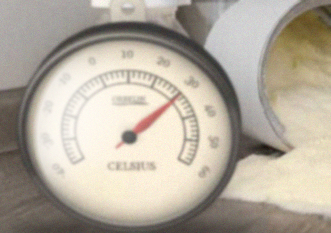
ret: {"value": 30, "unit": "°C"}
